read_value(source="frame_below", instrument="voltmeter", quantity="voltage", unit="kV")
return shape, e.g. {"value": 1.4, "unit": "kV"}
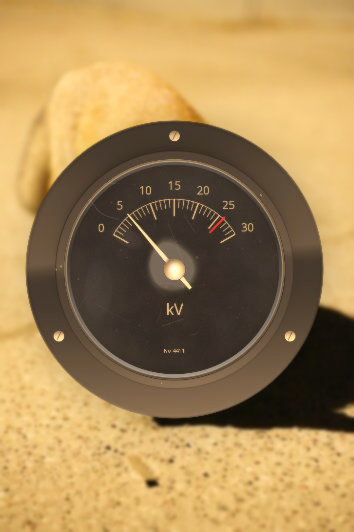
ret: {"value": 5, "unit": "kV"}
